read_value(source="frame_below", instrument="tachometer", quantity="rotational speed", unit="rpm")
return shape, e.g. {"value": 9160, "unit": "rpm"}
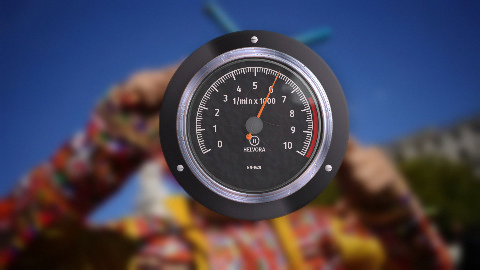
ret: {"value": 6000, "unit": "rpm"}
